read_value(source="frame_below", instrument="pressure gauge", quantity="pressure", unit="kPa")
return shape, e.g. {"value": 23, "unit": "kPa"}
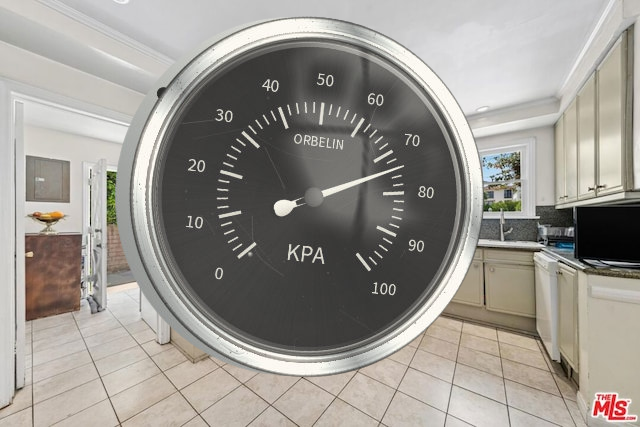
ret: {"value": 74, "unit": "kPa"}
